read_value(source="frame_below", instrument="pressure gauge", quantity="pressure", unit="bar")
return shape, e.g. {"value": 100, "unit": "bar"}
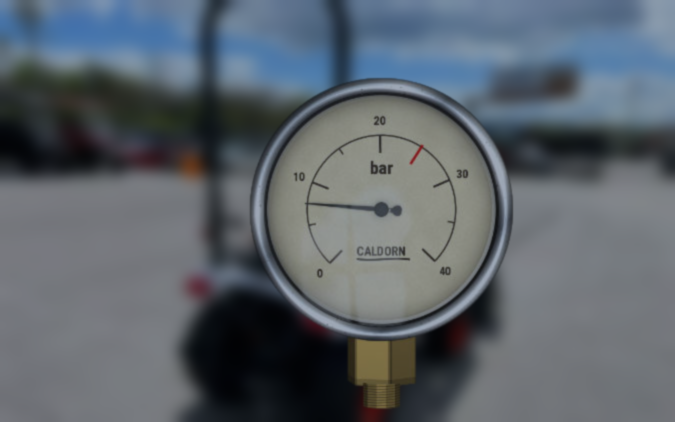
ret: {"value": 7.5, "unit": "bar"}
